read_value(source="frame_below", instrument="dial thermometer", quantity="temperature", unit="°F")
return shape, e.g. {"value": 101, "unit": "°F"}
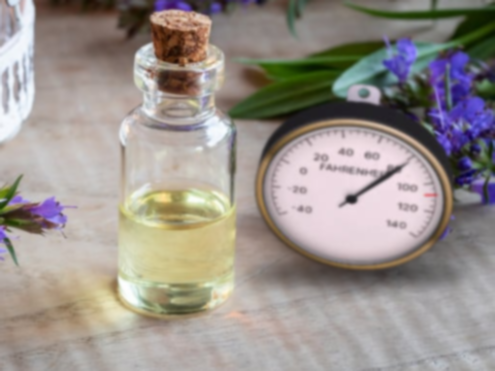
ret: {"value": 80, "unit": "°F"}
